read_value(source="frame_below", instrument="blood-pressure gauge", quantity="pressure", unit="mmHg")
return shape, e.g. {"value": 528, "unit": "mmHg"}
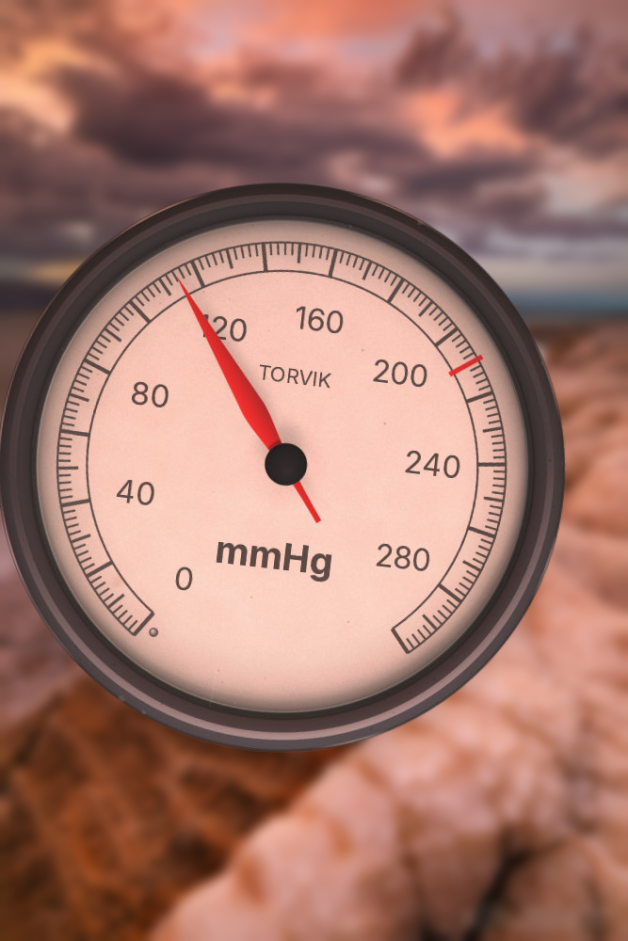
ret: {"value": 114, "unit": "mmHg"}
